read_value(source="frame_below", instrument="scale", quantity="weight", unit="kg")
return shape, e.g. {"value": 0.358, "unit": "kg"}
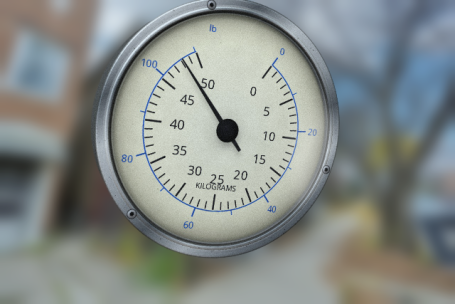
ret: {"value": 48, "unit": "kg"}
